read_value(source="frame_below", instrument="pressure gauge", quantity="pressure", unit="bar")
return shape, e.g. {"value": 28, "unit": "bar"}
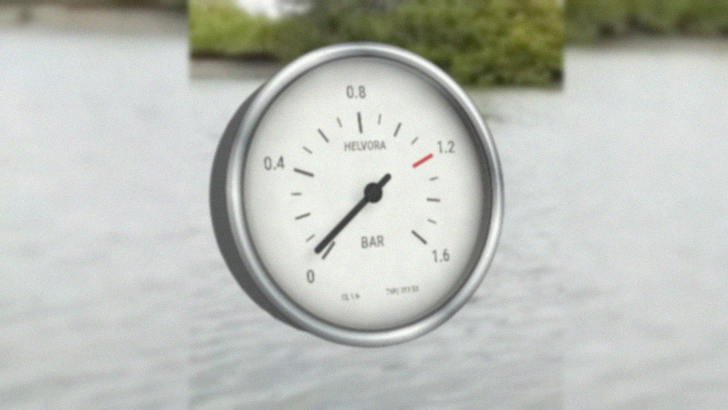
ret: {"value": 0.05, "unit": "bar"}
